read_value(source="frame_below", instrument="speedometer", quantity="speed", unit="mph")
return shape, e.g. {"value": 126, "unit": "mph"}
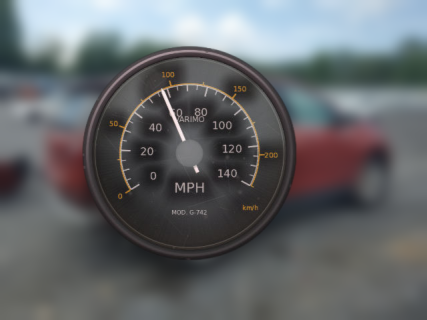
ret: {"value": 57.5, "unit": "mph"}
